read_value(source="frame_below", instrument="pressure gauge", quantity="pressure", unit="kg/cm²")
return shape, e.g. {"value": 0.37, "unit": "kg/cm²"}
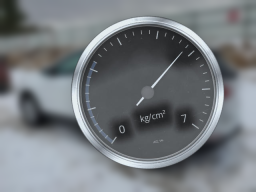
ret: {"value": 4.8, "unit": "kg/cm²"}
